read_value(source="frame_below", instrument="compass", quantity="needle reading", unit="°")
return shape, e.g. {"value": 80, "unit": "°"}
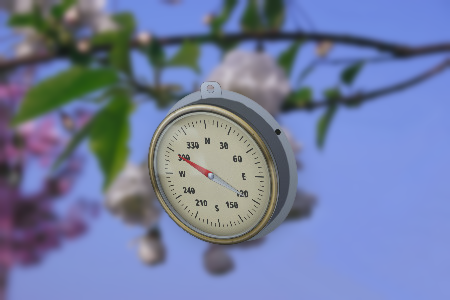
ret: {"value": 300, "unit": "°"}
